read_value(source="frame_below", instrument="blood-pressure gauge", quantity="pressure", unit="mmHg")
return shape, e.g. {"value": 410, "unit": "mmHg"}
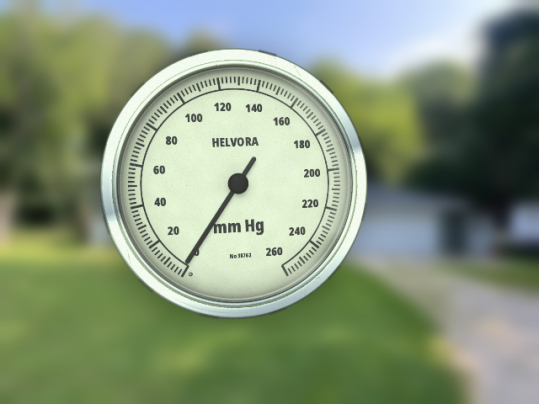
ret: {"value": 2, "unit": "mmHg"}
